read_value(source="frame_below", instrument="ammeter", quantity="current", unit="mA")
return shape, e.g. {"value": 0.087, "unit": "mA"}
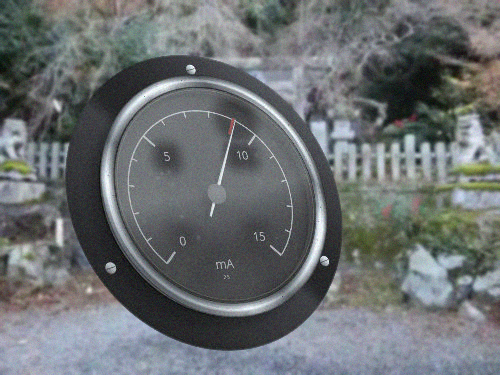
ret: {"value": 9, "unit": "mA"}
